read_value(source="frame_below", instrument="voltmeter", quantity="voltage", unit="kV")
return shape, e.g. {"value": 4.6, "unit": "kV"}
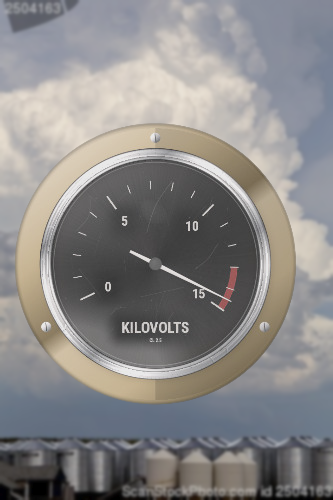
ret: {"value": 14.5, "unit": "kV"}
